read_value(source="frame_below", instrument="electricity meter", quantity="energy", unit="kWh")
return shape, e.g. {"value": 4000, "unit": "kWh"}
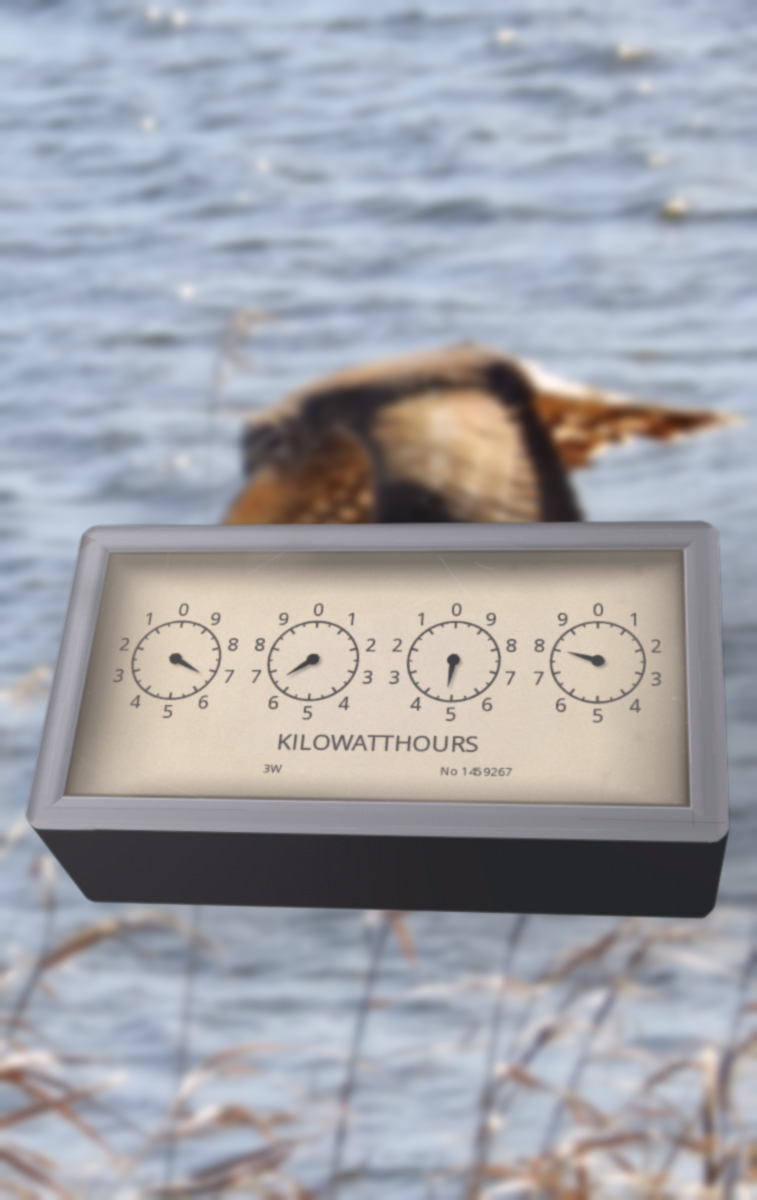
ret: {"value": 6648, "unit": "kWh"}
